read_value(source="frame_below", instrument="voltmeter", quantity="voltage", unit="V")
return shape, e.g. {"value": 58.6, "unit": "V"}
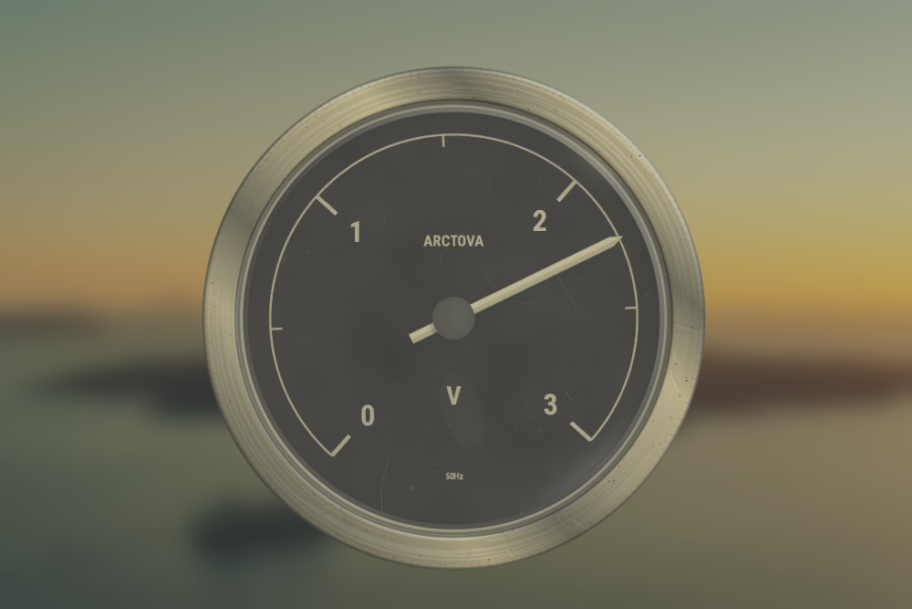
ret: {"value": 2.25, "unit": "V"}
